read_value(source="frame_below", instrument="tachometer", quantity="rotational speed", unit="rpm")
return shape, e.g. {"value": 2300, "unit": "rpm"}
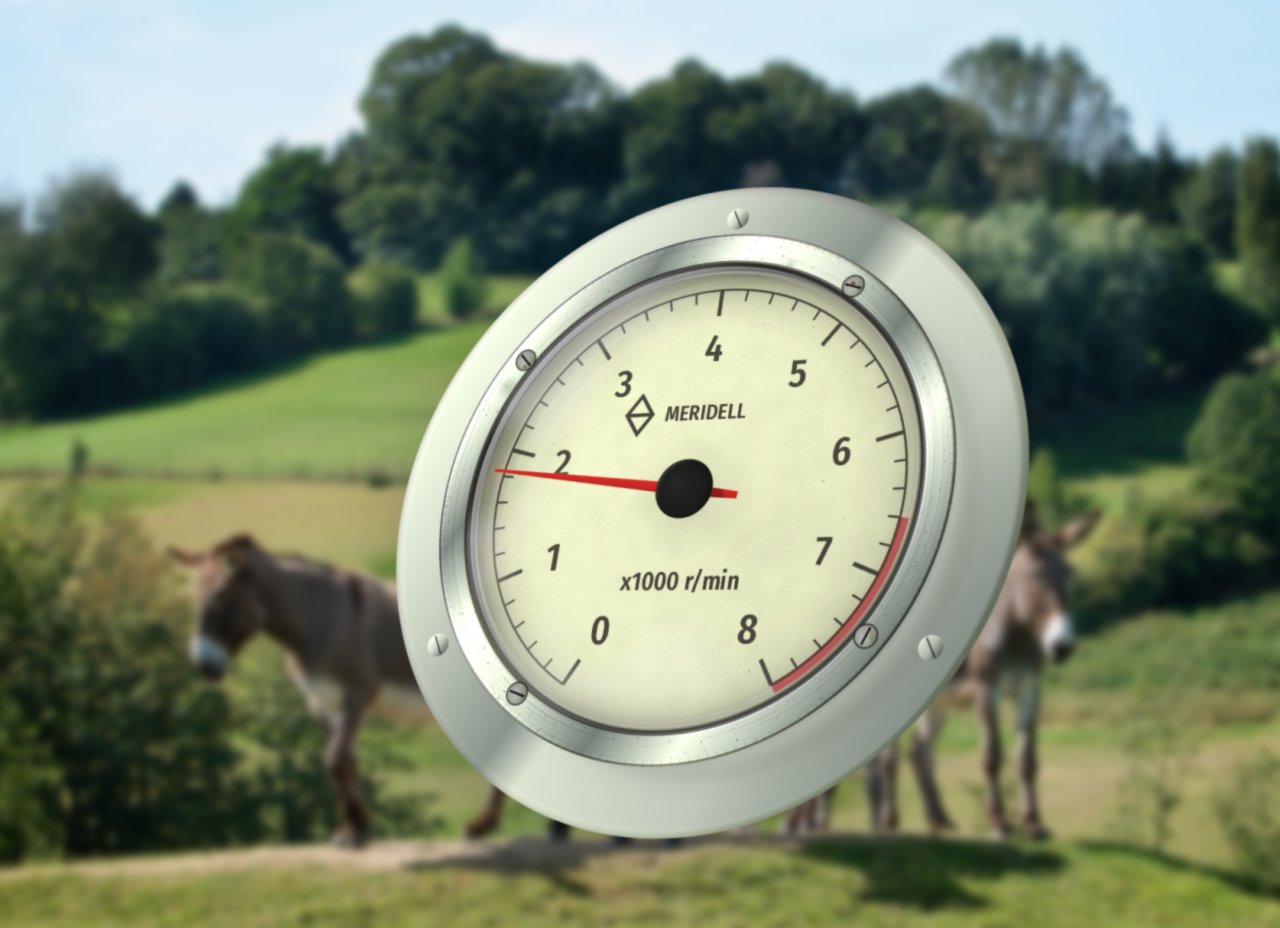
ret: {"value": 1800, "unit": "rpm"}
